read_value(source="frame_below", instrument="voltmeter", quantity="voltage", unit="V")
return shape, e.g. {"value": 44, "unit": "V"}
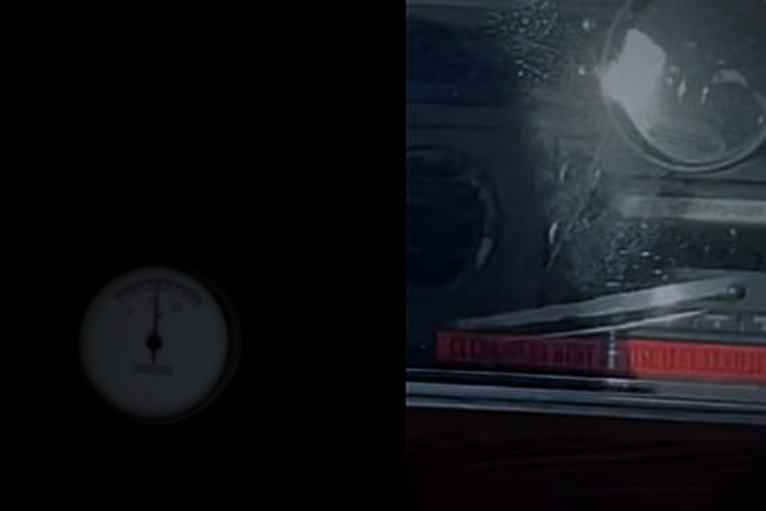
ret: {"value": 12.5, "unit": "V"}
